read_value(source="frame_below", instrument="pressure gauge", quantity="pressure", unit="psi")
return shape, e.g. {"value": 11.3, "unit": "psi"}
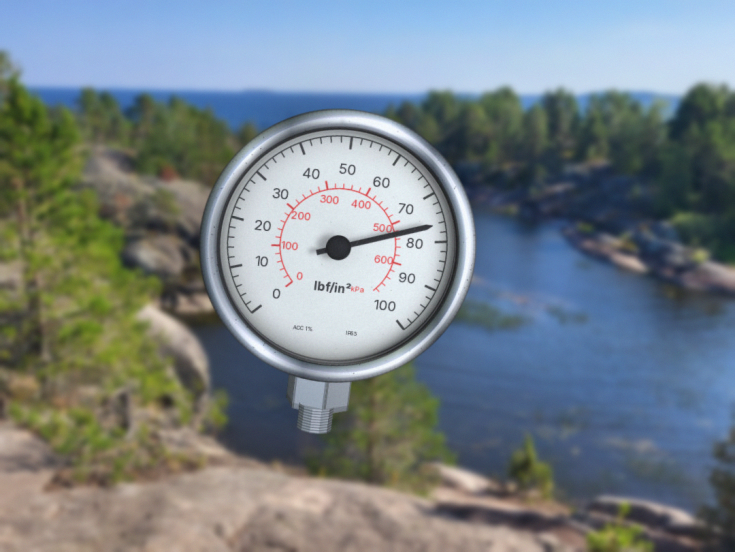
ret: {"value": 76, "unit": "psi"}
